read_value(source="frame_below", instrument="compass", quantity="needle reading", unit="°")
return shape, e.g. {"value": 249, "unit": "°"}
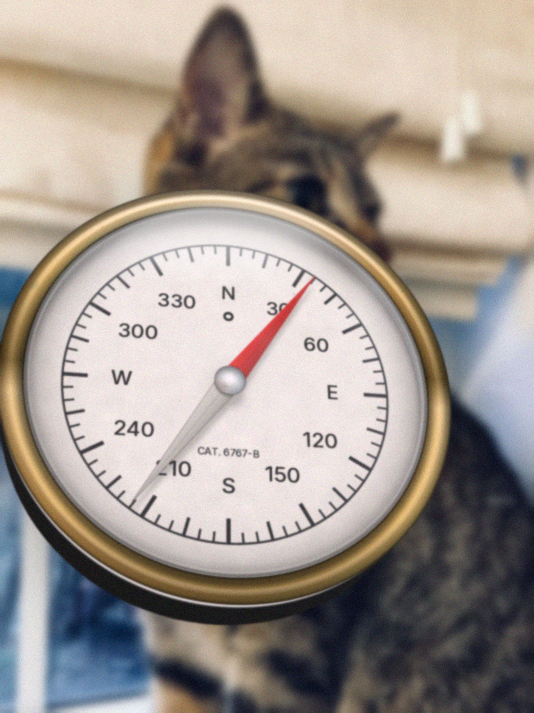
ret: {"value": 35, "unit": "°"}
